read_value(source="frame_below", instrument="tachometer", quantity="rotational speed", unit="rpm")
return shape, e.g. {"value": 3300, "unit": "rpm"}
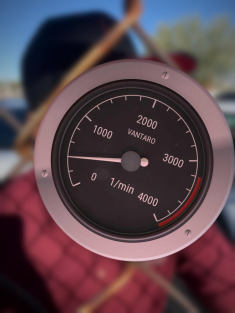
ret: {"value": 400, "unit": "rpm"}
